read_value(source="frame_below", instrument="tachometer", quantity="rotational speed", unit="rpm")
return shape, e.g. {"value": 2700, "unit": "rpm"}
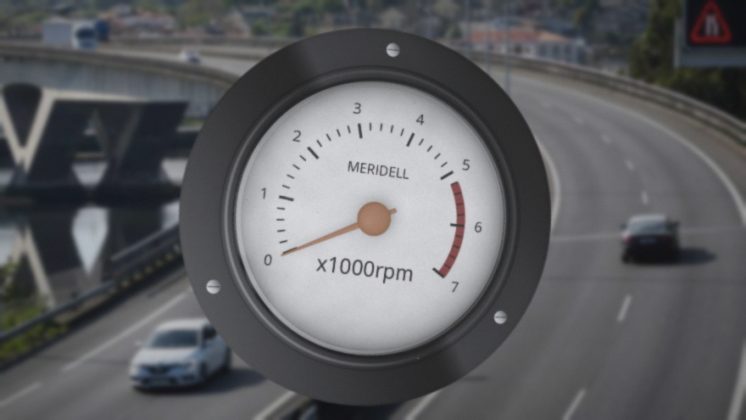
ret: {"value": 0, "unit": "rpm"}
